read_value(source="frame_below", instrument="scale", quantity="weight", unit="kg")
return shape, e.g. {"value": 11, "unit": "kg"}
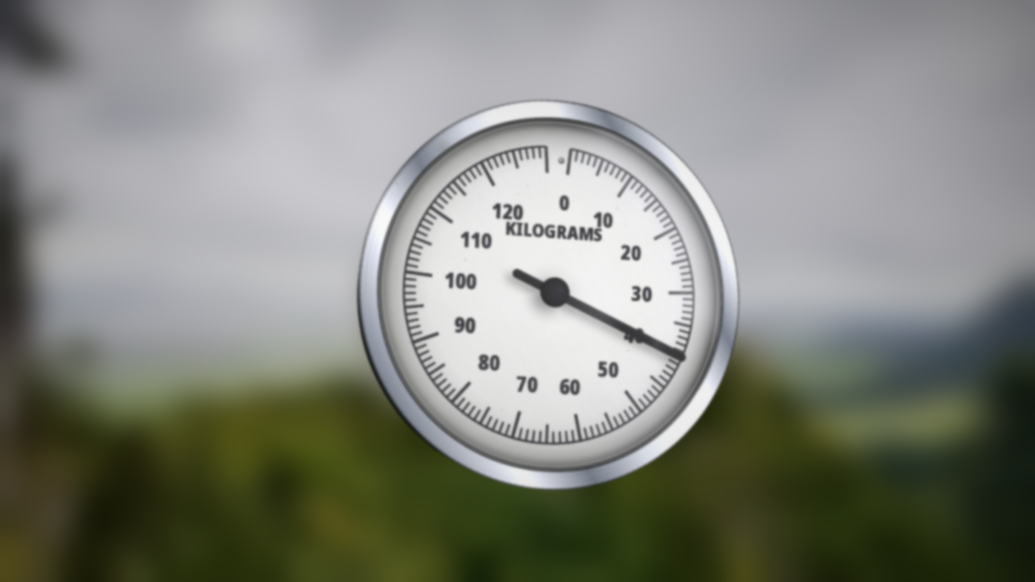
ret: {"value": 40, "unit": "kg"}
